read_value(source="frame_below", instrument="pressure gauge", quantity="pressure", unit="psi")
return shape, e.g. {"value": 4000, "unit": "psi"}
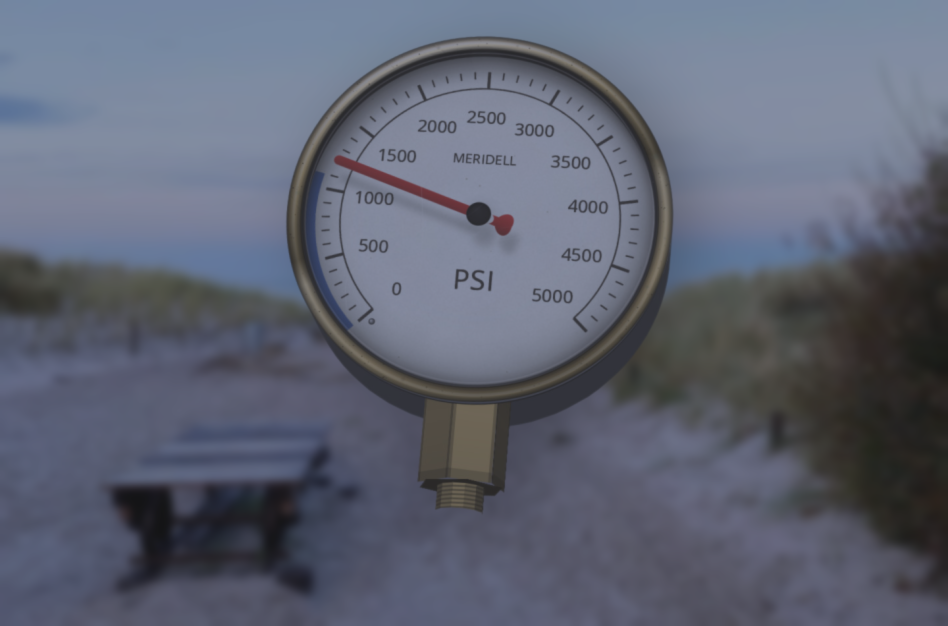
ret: {"value": 1200, "unit": "psi"}
